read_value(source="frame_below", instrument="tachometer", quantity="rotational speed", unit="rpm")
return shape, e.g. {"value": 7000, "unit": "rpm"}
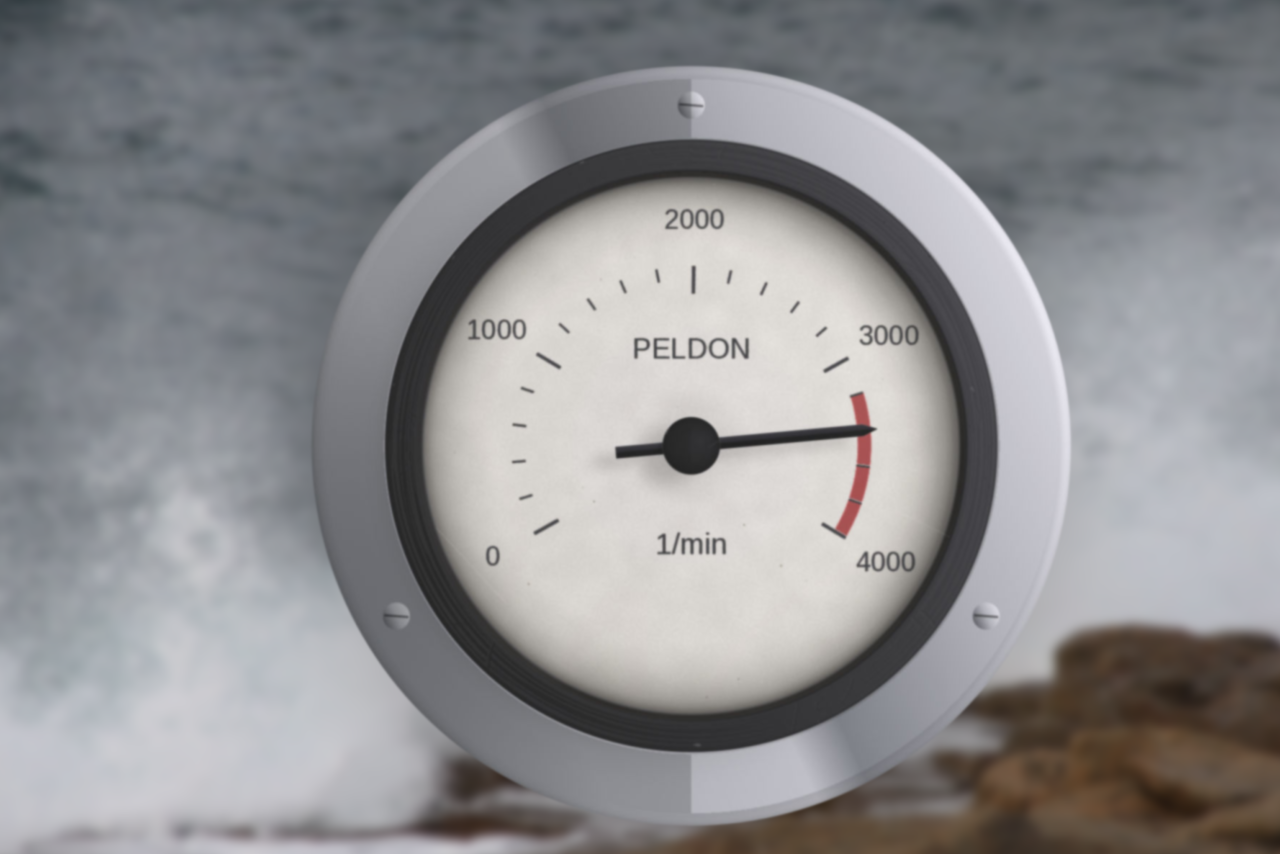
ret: {"value": 3400, "unit": "rpm"}
